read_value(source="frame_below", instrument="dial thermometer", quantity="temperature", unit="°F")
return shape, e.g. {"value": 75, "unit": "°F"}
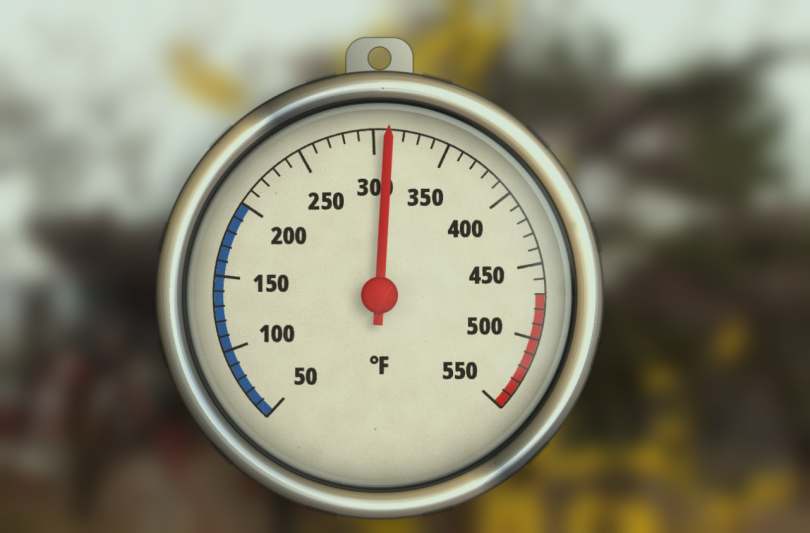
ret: {"value": 310, "unit": "°F"}
